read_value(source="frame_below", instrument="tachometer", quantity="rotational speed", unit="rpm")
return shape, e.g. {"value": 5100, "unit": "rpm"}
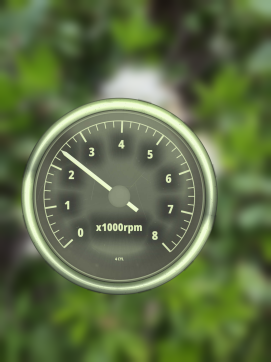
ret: {"value": 2400, "unit": "rpm"}
